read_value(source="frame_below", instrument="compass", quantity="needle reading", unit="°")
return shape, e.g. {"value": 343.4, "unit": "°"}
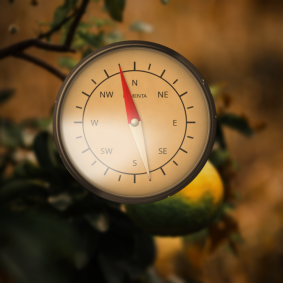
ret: {"value": 345, "unit": "°"}
